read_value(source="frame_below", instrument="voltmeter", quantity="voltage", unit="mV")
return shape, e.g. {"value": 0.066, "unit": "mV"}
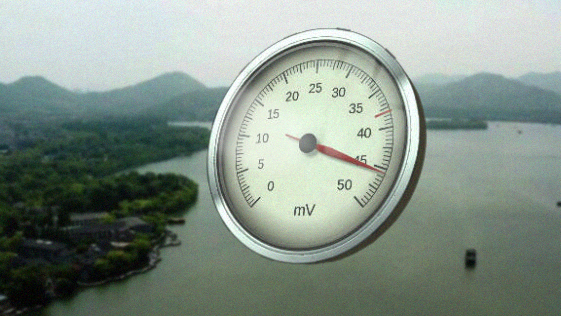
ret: {"value": 45.5, "unit": "mV"}
